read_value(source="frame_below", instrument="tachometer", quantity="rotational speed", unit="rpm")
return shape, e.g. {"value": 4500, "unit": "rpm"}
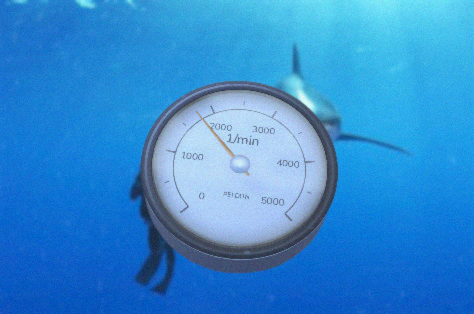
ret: {"value": 1750, "unit": "rpm"}
